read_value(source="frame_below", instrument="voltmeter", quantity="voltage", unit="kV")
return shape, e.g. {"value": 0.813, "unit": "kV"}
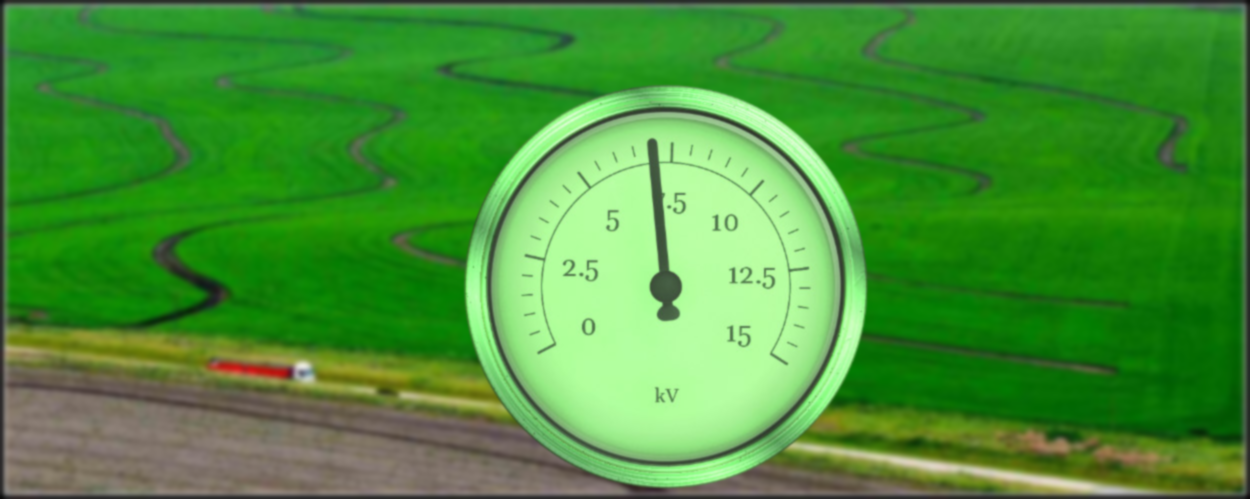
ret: {"value": 7, "unit": "kV"}
